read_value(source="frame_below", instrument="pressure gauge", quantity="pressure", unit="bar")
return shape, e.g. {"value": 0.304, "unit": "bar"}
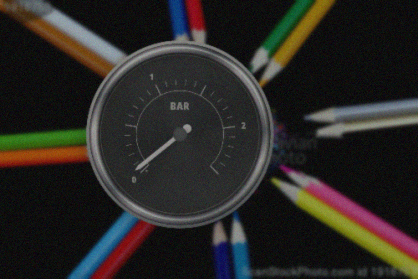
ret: {"value": 0.05, "unit": "bar"}
